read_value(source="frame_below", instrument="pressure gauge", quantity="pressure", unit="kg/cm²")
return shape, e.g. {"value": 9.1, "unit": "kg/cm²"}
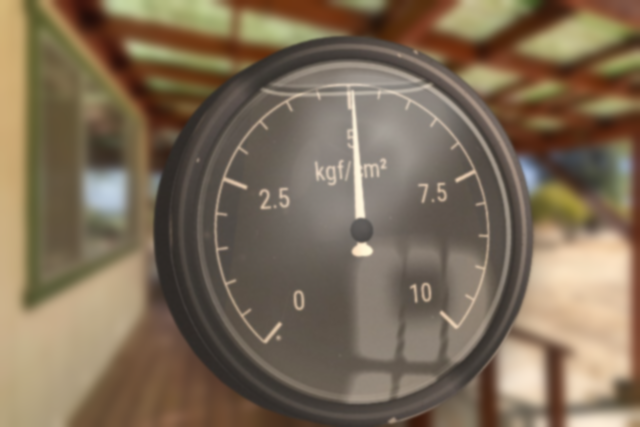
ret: {"value": 5, "unit": "kg/cm²"}
